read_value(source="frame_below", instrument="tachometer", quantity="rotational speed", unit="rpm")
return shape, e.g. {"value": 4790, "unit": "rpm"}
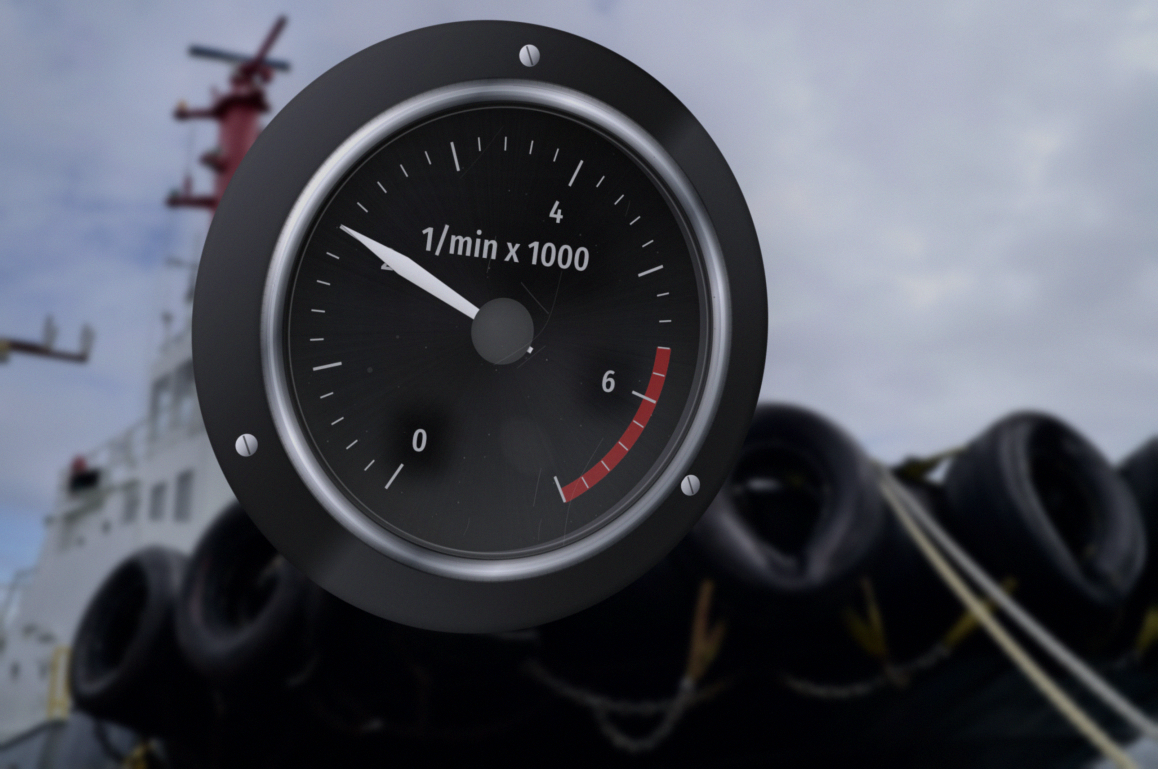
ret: {"value": 2000, "unit": "rpm"}
